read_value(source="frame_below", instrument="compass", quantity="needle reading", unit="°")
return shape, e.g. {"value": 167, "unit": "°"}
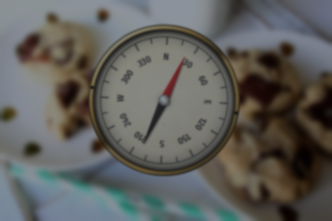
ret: {"value": 22.5, "unit": "°"}
